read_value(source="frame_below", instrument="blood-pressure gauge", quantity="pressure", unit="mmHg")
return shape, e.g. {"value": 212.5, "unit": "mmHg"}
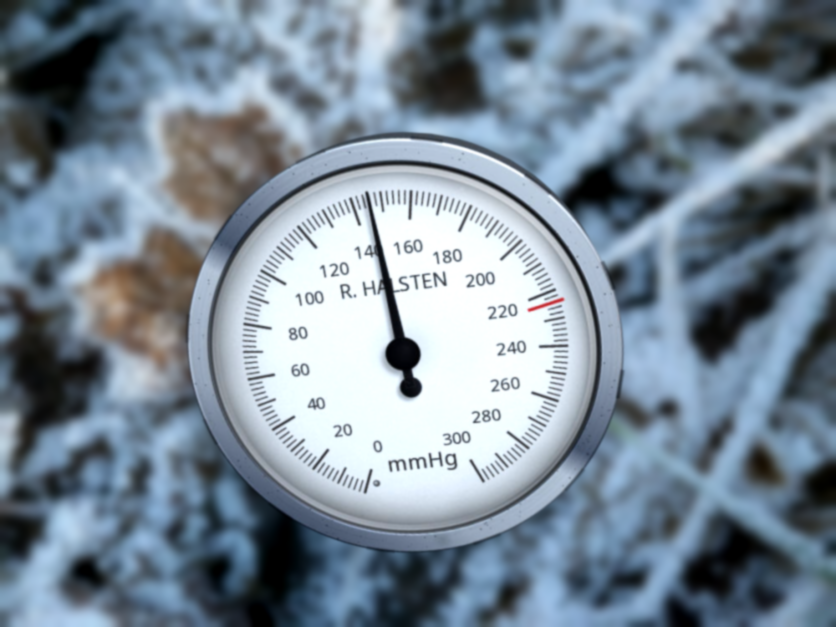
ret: {"value": 146, "unit": "mmHg"}
